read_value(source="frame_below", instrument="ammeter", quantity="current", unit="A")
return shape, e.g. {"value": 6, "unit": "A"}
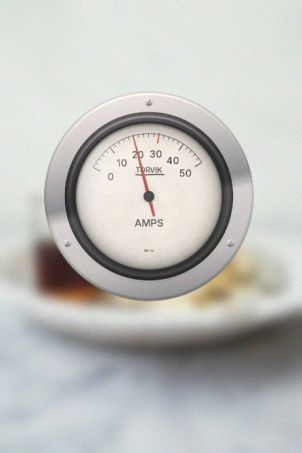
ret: {"value": 20, "unit": "A"}
